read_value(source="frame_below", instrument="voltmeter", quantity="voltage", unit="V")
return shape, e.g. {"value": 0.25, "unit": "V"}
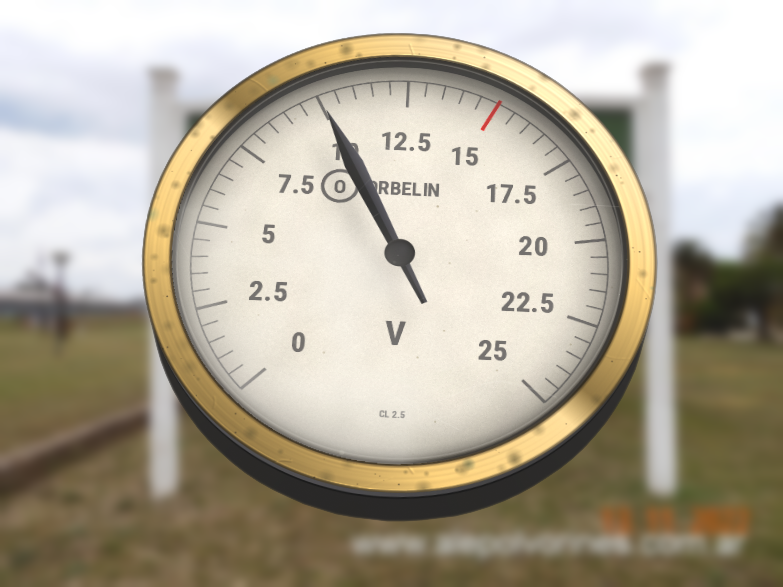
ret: {"value": 10, "unit": "V"}
